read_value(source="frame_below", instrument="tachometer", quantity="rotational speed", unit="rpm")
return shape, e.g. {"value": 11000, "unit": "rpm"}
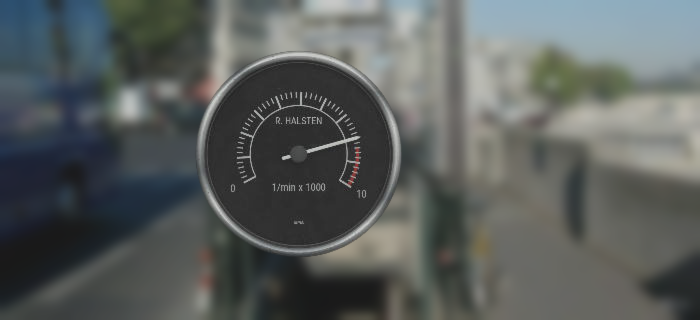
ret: {"value": 8000, "unit": "rpm"}
